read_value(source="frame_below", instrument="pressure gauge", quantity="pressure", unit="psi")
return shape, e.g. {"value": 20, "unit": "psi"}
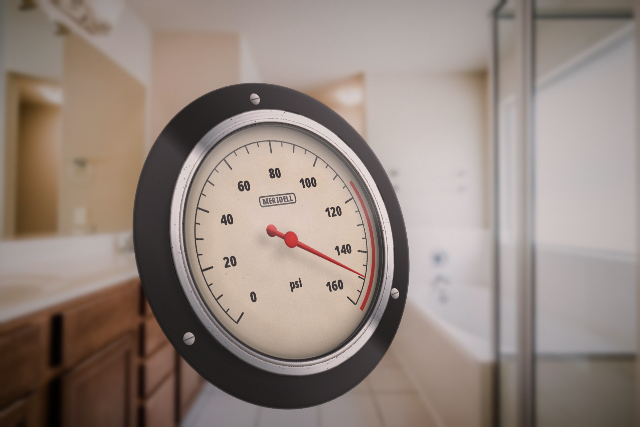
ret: {"value": 150, "unit": "psi"}
